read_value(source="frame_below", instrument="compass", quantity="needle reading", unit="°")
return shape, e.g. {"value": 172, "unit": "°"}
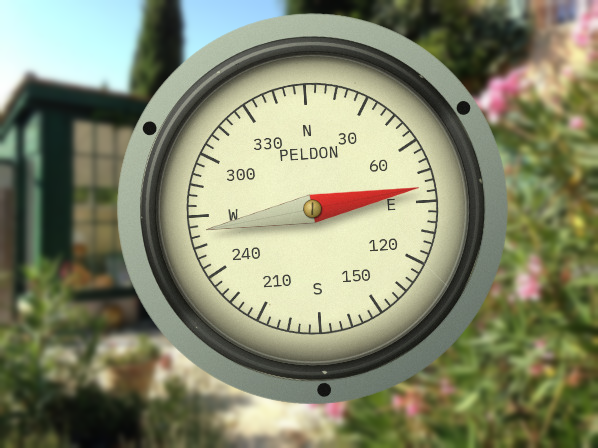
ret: {"value": 82.5, "unit": "°"}
